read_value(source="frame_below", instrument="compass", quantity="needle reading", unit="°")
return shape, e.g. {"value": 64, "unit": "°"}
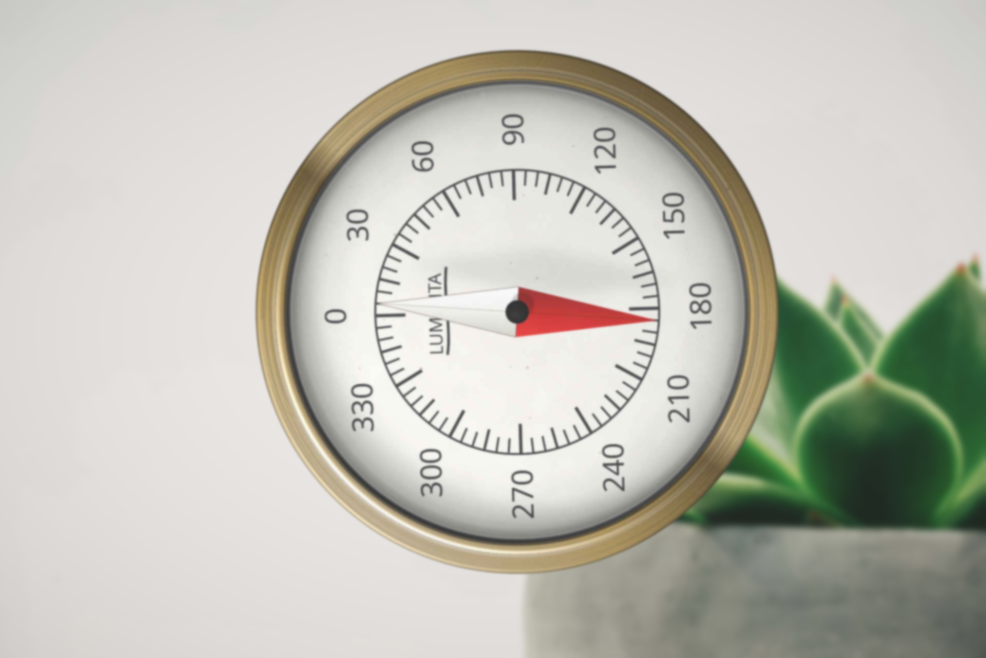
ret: {"value": 185, "unit": "°"}
